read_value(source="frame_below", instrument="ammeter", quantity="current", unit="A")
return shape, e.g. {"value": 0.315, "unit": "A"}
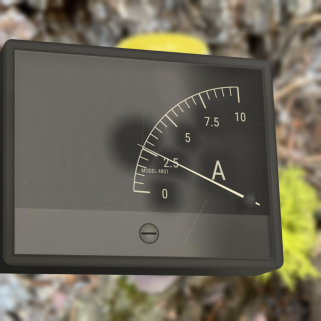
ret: {"value": 2.5, "unit": "A"}
